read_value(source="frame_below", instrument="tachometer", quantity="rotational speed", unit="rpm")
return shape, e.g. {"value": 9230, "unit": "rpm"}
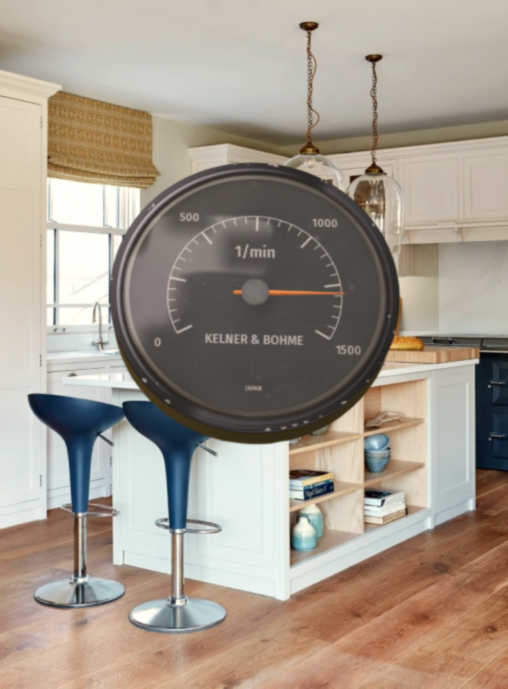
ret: {"value": 1300, "unit": "rpm"}
